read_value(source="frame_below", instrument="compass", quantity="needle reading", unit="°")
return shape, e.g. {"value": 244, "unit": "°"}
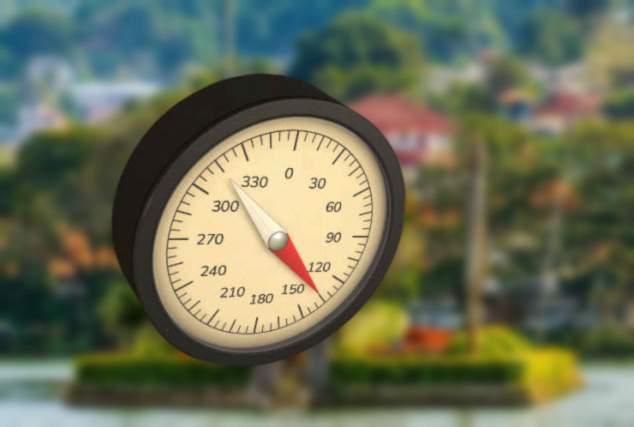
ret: {"value": 135, "unit": "°"}
